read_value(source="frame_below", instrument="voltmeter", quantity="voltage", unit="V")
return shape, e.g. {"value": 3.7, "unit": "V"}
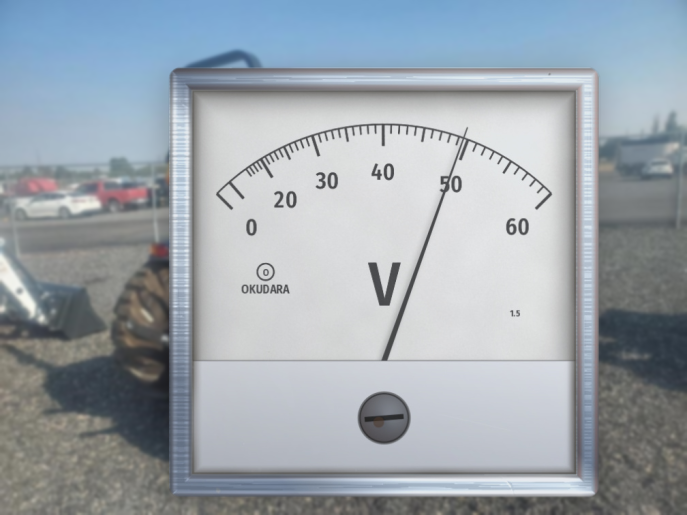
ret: {"value": 49.5, "unit": "V"}
